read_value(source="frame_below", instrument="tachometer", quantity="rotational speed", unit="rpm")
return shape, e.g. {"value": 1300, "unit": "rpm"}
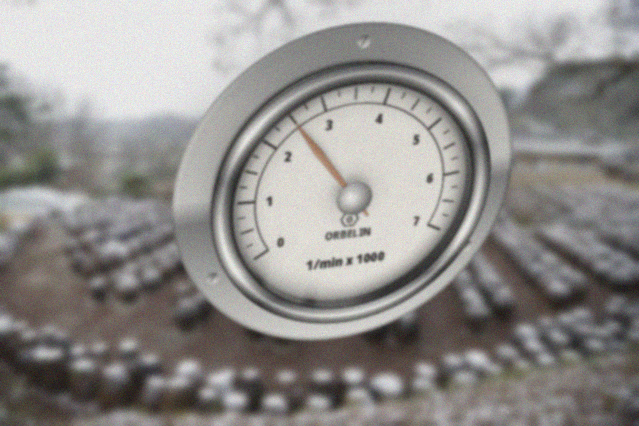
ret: {"value": 2500, "unit": "rpm"}
